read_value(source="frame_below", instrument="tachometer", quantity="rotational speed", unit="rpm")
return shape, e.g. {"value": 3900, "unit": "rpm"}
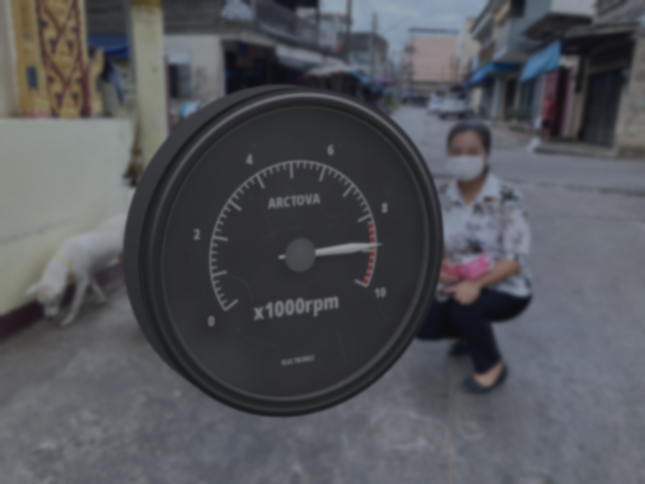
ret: {"value": 8800, "unit": "rpm"}
